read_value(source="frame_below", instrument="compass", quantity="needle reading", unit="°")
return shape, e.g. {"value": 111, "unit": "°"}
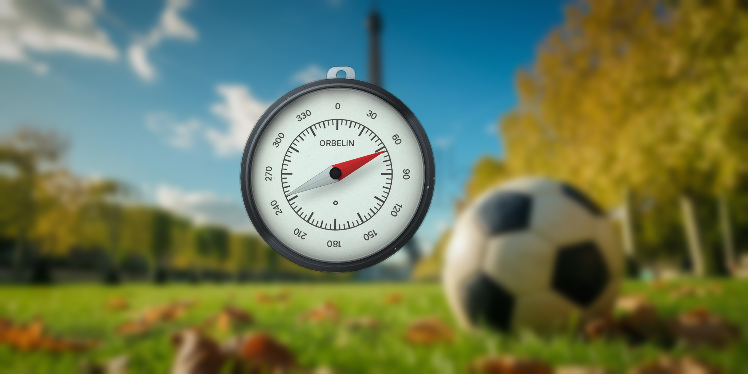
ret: {"value": 65, "unit": "°"}
